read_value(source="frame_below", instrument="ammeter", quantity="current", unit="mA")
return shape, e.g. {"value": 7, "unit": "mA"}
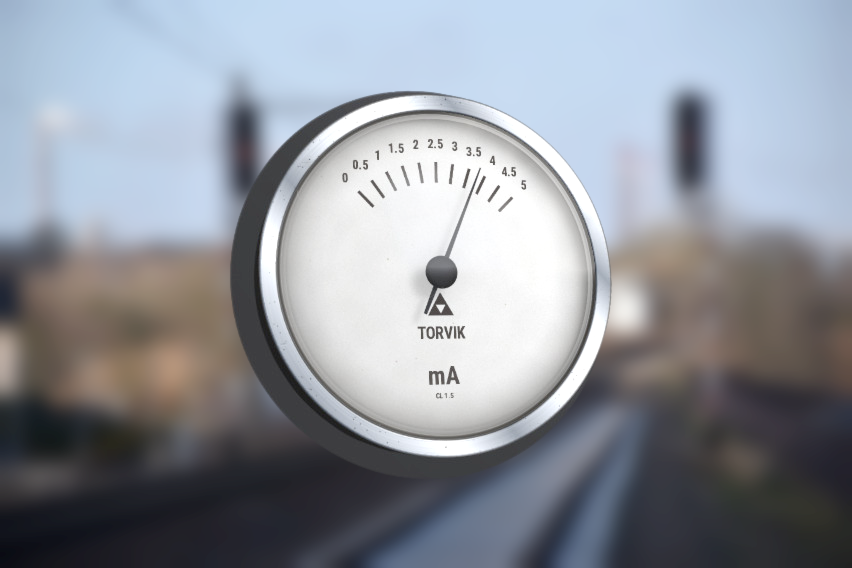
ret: {"value": 3.75, "unit": "mA"}
